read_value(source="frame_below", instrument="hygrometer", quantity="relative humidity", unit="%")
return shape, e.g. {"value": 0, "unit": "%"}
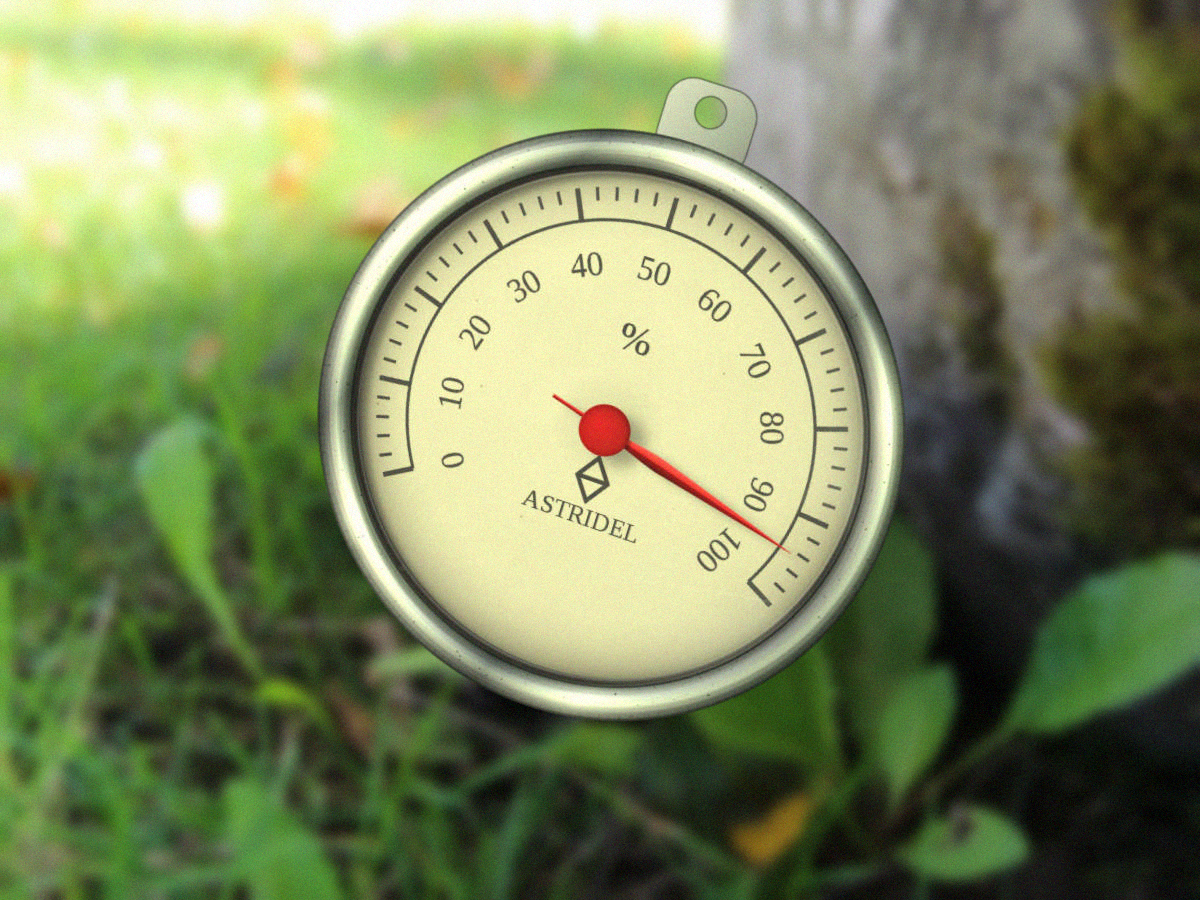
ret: {"value": 94, "unit": "%"}
